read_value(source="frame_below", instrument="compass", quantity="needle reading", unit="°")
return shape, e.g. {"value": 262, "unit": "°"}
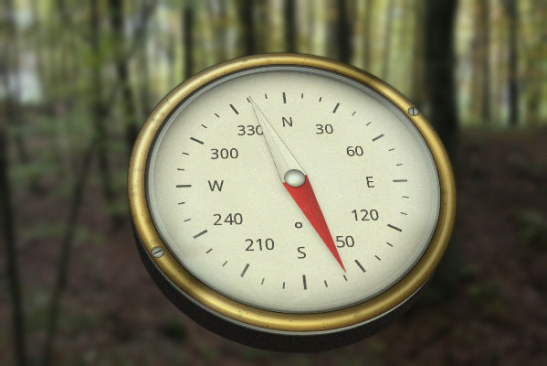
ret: {"value": 160, "unit": "°"}
